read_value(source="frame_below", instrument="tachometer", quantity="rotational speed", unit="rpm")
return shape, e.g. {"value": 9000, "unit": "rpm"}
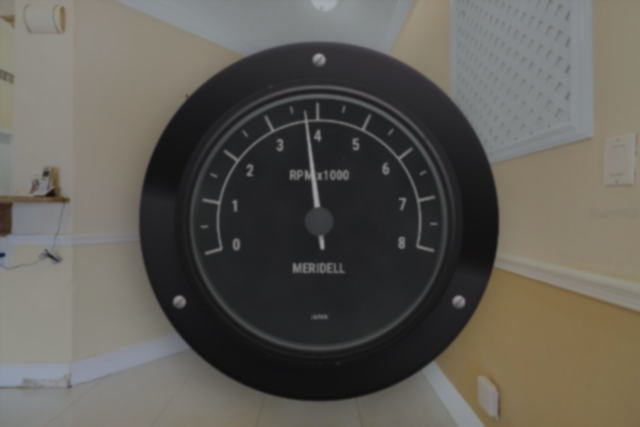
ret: {"value": 3750, "unit": "rpm"}
